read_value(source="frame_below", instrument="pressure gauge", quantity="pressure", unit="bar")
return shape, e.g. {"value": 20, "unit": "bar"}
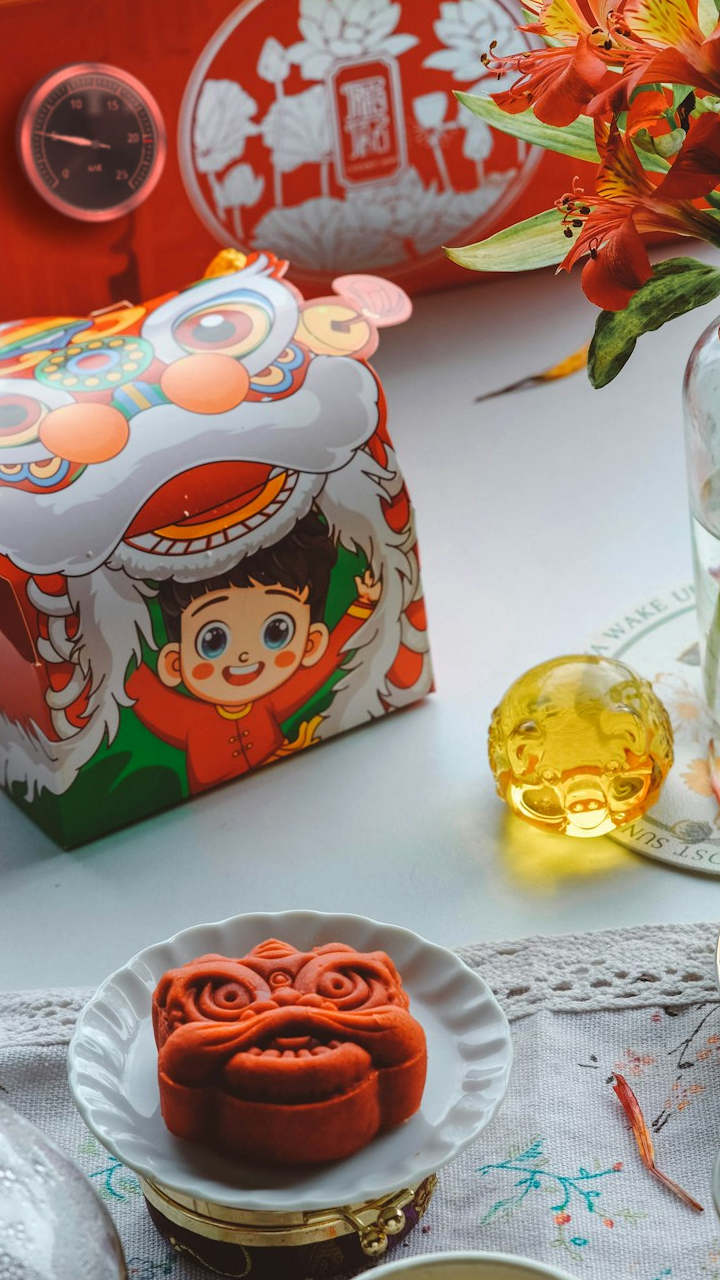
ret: {"value": 5, "unit": "bar"}
